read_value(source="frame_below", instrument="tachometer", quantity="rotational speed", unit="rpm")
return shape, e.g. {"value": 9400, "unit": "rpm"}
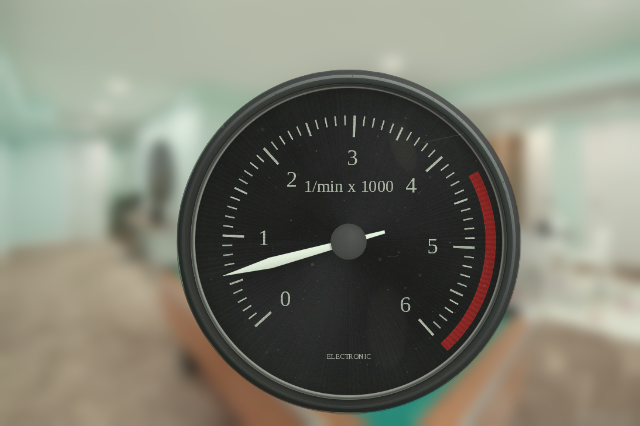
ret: {"value": 600, "unit": "rpm"}
